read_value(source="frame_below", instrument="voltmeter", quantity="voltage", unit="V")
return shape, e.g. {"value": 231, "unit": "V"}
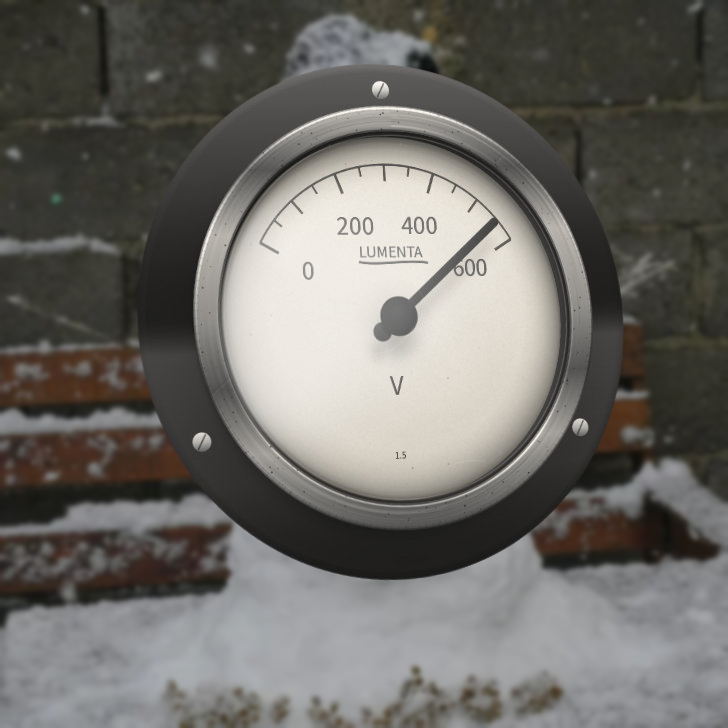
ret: {"value": 550, "unit": "V"}
